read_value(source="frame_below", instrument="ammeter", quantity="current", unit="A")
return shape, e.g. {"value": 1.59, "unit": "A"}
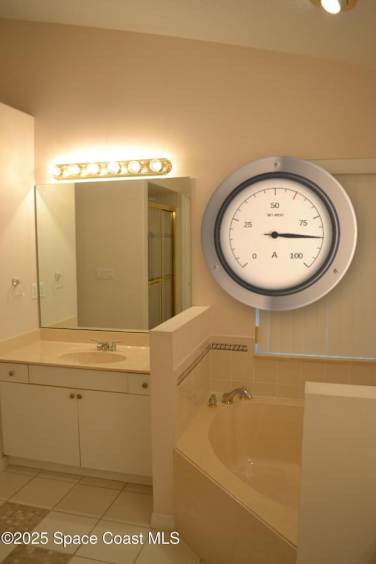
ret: {"value": 85, "unit": "A"}
